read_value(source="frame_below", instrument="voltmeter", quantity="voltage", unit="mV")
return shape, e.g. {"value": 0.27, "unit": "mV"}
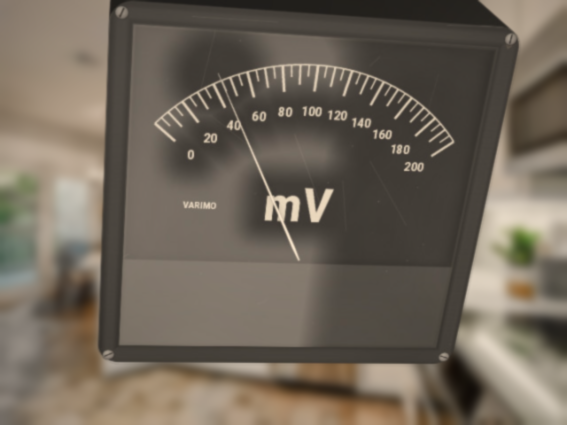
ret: {"value": 45, "unit": "mV"}
